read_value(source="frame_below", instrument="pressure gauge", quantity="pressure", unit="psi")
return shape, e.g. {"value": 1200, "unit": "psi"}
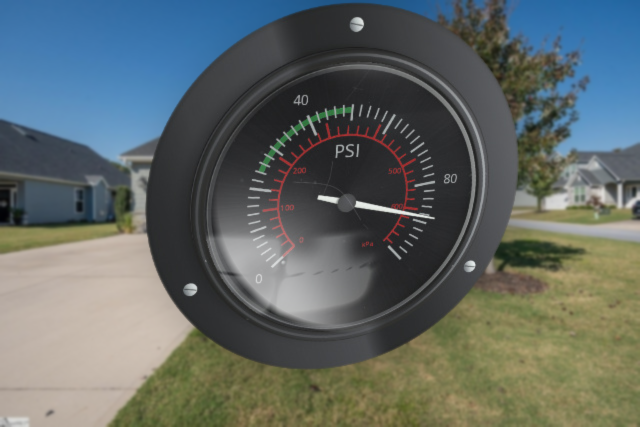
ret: {"value": 88, "unit": "psi"}
